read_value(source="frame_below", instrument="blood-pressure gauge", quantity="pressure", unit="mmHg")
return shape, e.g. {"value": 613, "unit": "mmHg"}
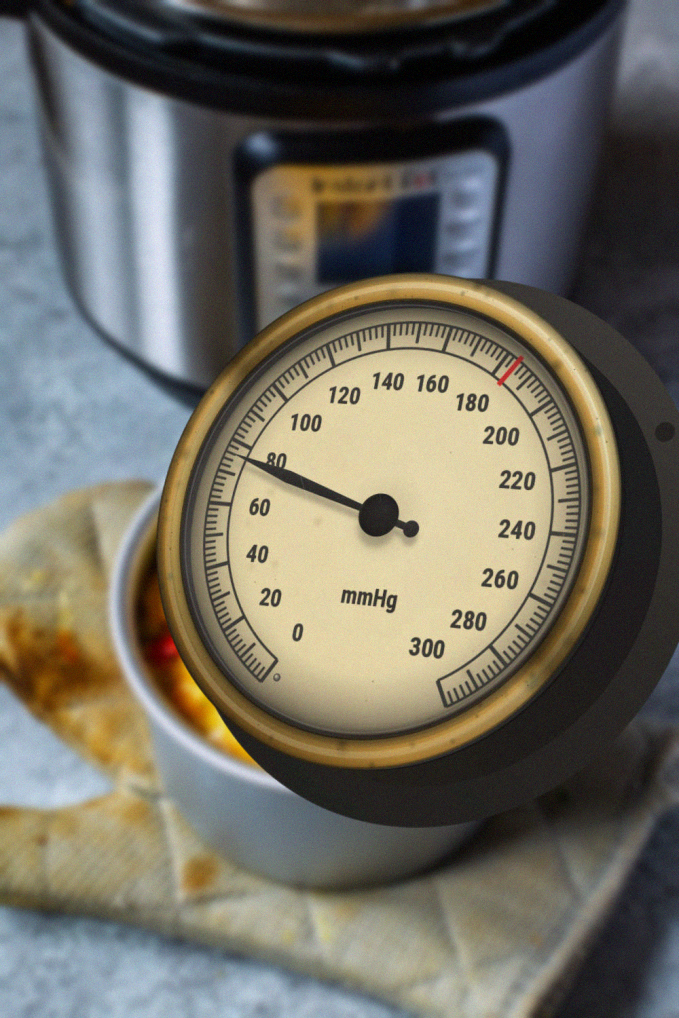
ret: {"value": 76, "unit": "mmHg"}
